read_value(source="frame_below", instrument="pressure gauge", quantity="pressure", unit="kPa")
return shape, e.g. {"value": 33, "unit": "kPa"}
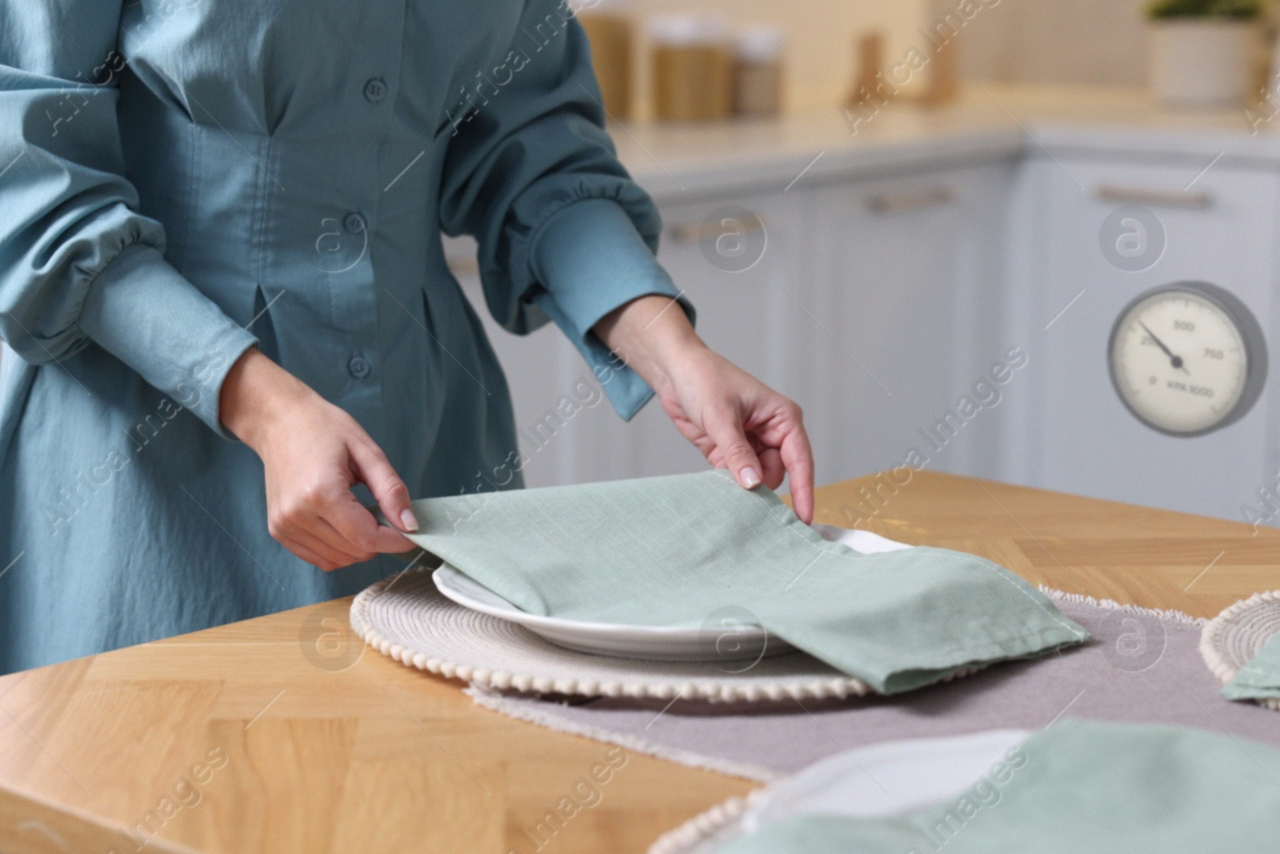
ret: {"value": 300, "unit": "kPa"}
